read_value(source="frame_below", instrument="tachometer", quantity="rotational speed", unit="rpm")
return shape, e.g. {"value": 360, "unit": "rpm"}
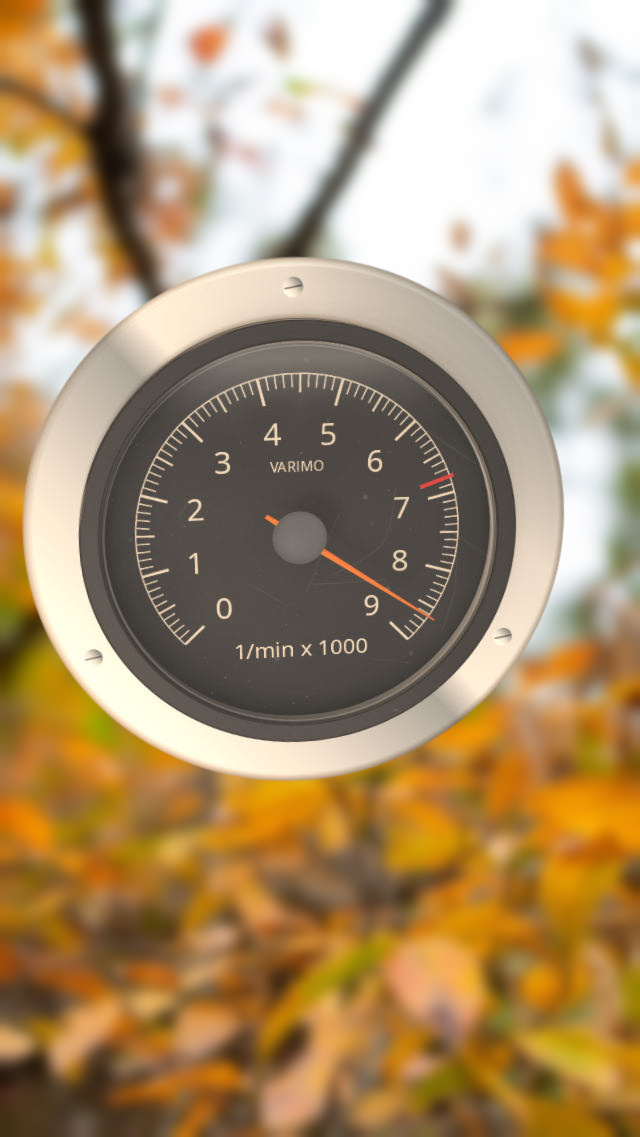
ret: {"value": 8600, "unit": "rpm"}
